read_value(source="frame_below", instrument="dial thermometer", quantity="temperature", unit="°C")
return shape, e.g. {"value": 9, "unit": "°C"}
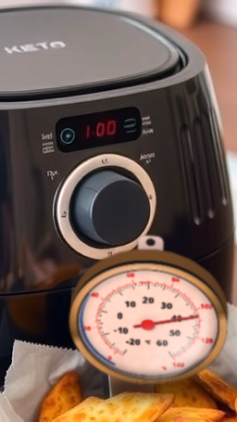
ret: {"value": 40, "unit": "°C"}
